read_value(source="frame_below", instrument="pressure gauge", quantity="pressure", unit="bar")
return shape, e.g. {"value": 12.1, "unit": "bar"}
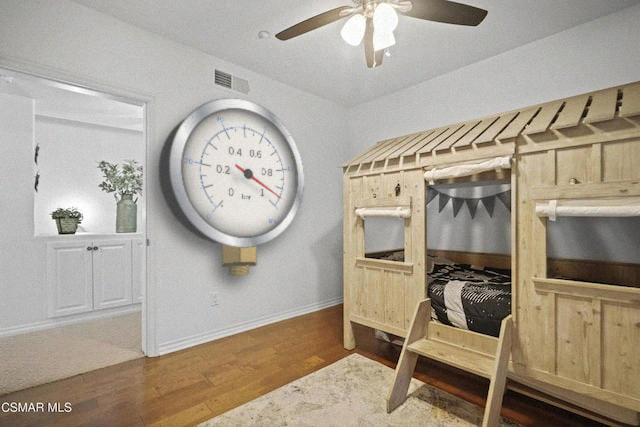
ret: {"value": 0.95, "unit": "bar"}
